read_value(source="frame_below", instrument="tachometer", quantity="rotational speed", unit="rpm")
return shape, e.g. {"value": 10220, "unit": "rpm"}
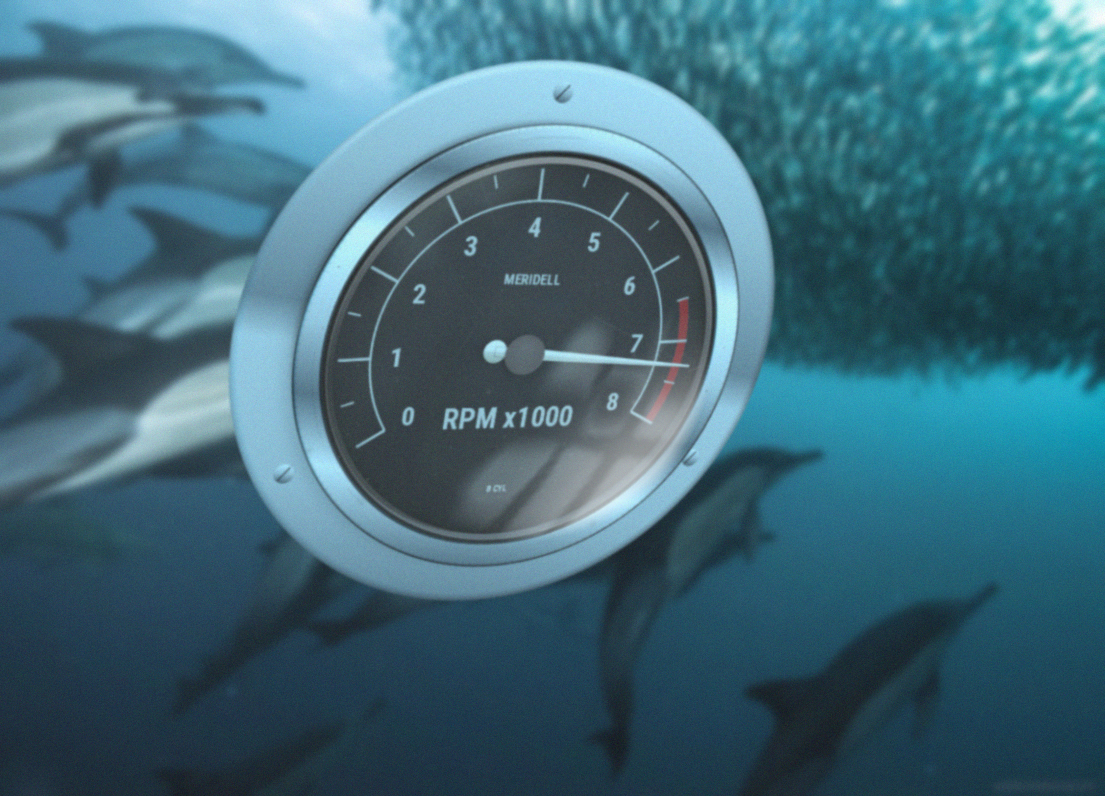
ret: {"value": 7250, "unit": "rpm"}
